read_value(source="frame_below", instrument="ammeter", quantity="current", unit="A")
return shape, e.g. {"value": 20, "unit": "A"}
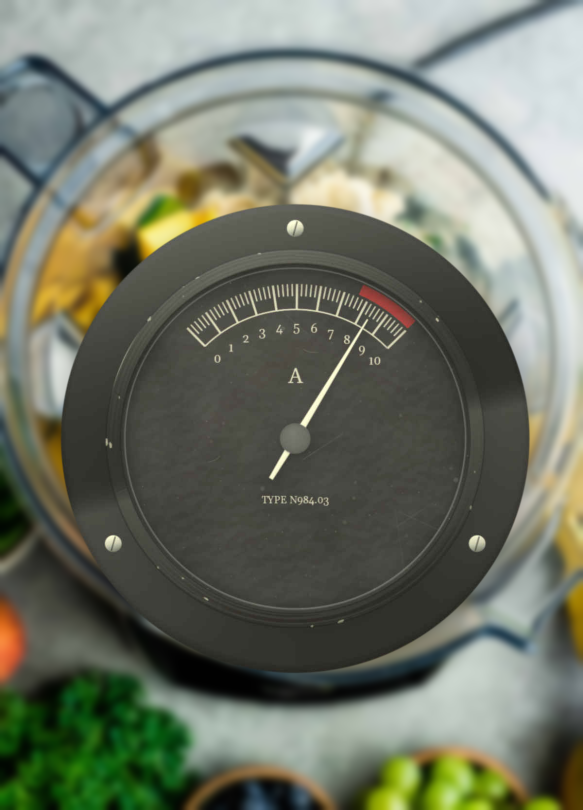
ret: {"value": 8.4, "unit": "A"}
